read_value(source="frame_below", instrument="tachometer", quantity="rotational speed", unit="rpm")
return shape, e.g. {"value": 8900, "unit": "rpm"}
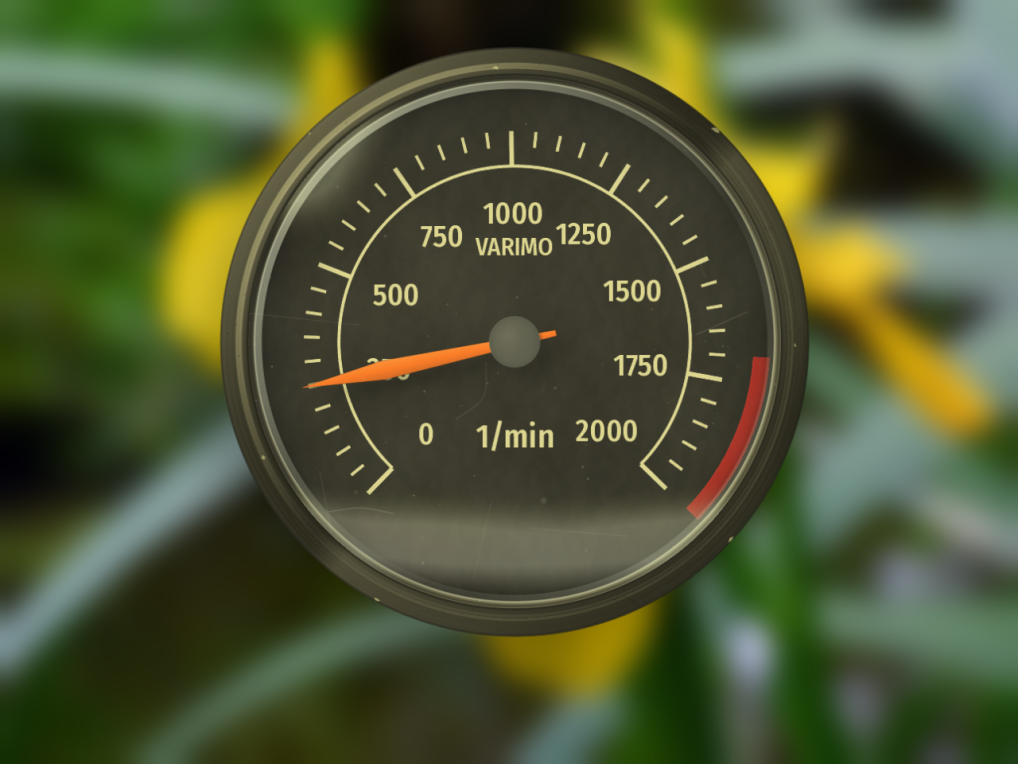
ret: {"value": 250, "unit": "rpm"}
